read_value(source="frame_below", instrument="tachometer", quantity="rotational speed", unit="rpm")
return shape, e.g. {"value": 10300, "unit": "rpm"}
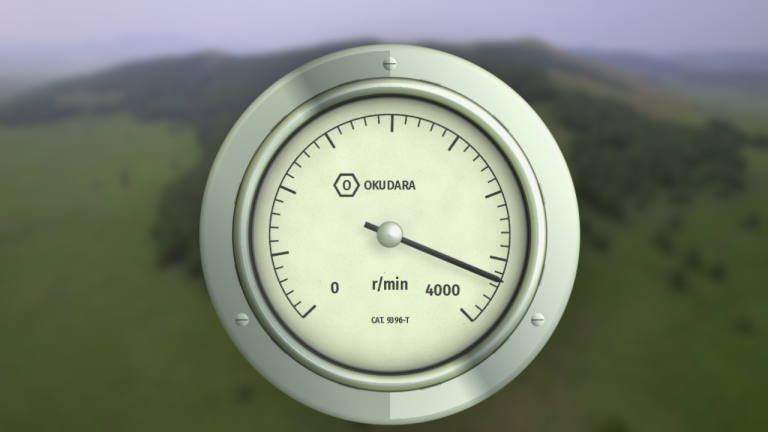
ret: {"value": 3650, "unit": "rpm"}
